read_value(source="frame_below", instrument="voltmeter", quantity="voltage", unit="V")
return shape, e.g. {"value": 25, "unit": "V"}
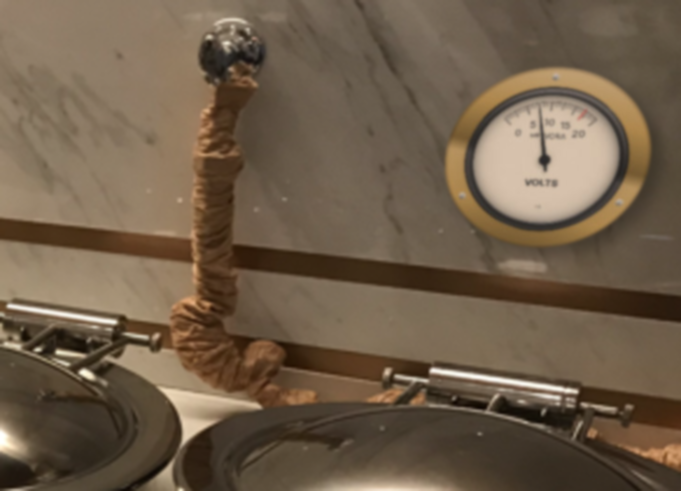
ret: {"value": 7.5, "unit": "V"}
